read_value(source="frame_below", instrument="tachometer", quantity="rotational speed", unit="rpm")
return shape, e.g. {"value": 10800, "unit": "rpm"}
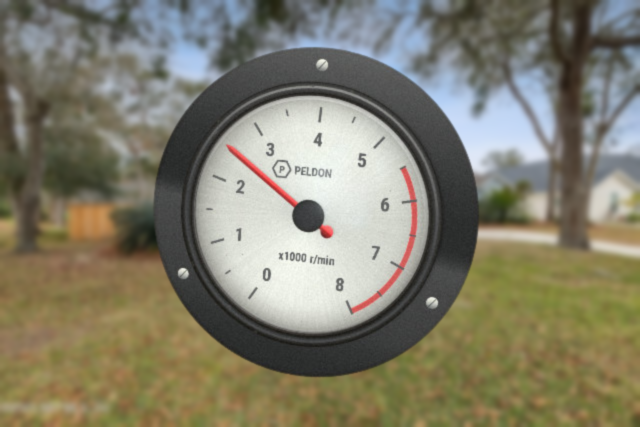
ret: {"value": 2500, "unit": "rpm"}
